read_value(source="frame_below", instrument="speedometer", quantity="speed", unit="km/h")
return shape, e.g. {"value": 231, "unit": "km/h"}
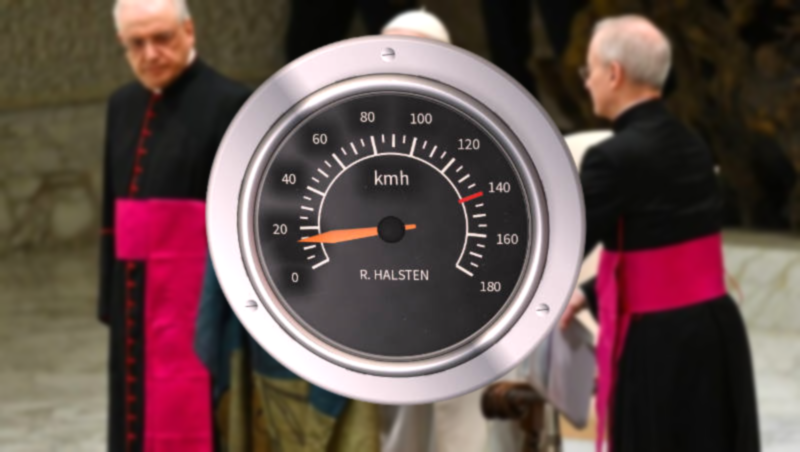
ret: {"value": 15, "unit": "km/h"}
